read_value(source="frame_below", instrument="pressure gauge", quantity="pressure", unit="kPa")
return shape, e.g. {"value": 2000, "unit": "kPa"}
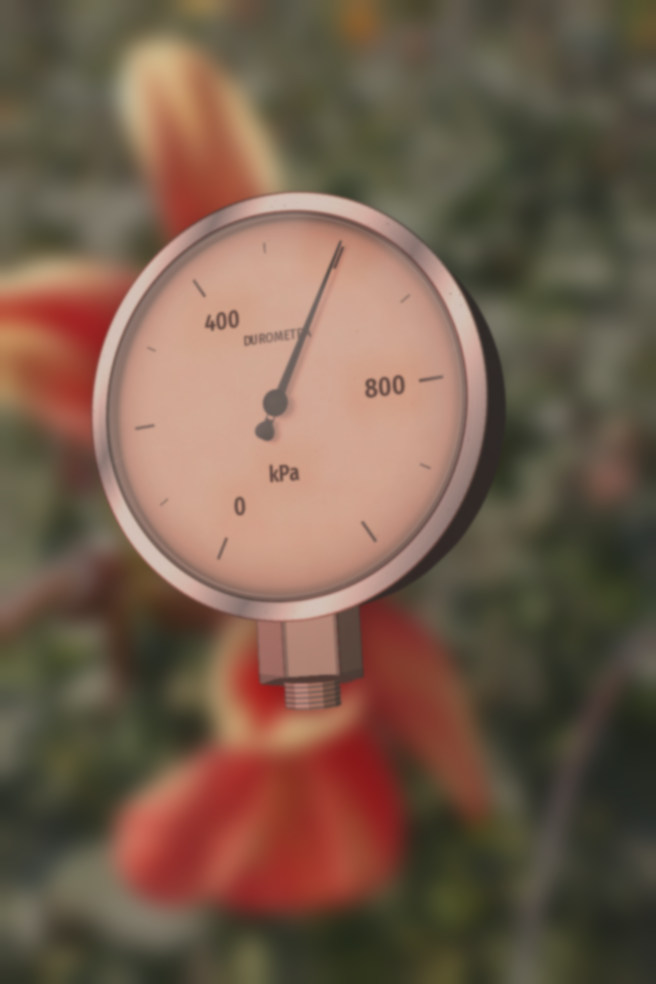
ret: {"value": 600, "unit": "kPa"}
